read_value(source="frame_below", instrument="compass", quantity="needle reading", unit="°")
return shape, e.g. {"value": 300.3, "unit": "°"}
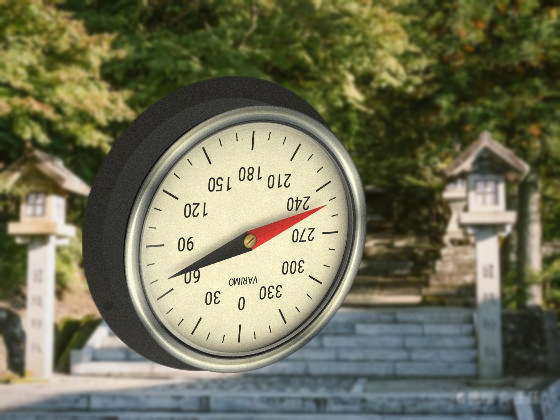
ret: {"value": 250, "unit": "°"}
